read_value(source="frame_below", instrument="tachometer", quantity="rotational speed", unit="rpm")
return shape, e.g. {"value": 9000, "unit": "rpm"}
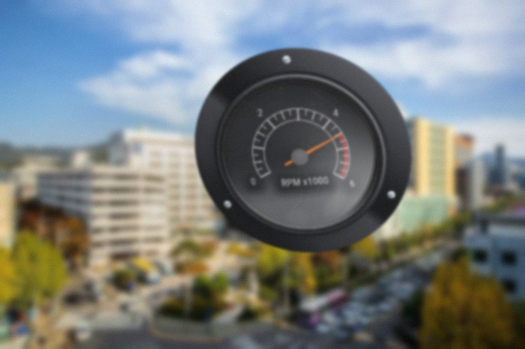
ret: {"value": 4500, "unit": "rpm"}
